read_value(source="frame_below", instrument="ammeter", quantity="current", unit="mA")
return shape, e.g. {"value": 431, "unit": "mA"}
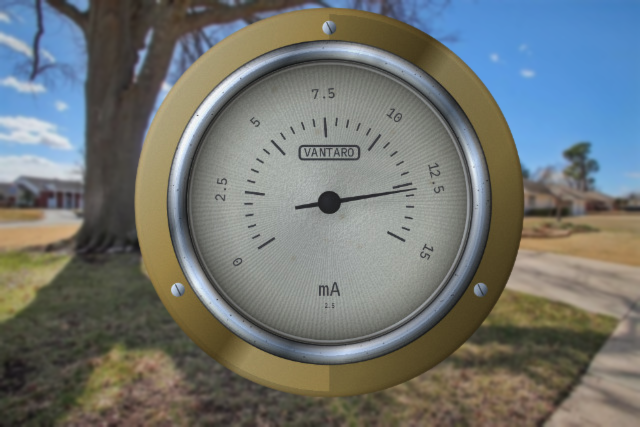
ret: {"value": 12.75, "unit": "mA"}
